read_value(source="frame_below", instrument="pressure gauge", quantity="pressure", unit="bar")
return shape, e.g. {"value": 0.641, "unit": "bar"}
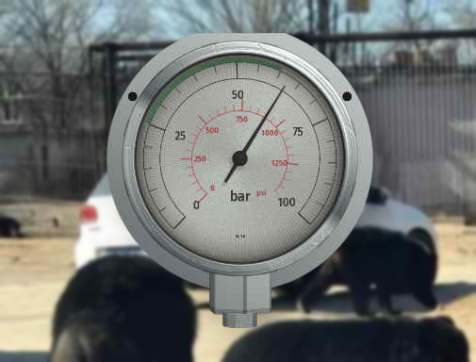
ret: {"value": 62.5, "unit": "bar"}
